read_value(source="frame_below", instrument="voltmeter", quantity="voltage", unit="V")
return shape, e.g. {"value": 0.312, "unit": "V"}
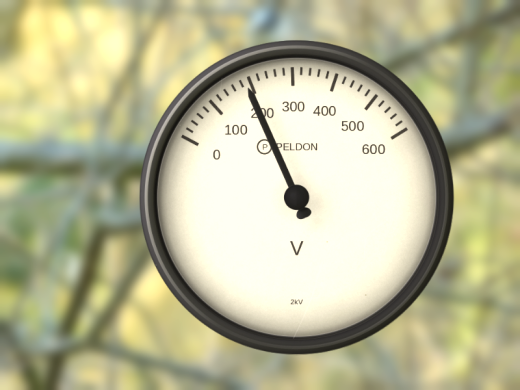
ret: {"value": 190, "unit": "V"}
